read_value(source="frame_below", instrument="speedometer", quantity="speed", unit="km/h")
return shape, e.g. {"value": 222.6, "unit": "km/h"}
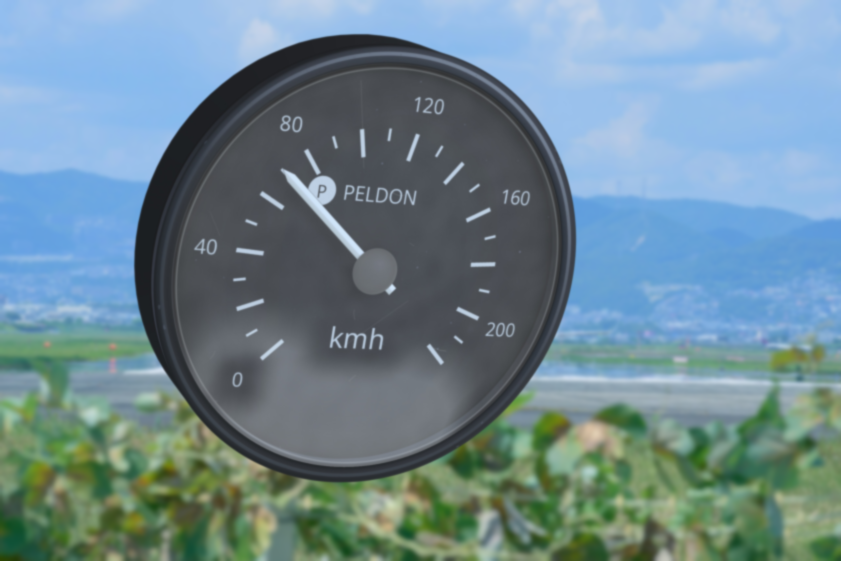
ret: {"value": 70, "unit": "km/h"}
